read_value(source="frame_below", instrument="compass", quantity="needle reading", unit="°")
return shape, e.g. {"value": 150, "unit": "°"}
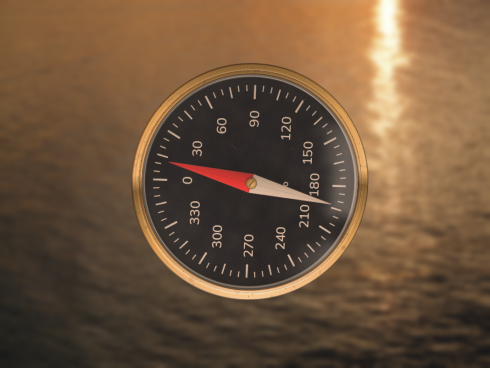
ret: {"value": 12.5, "unit": "°"}
